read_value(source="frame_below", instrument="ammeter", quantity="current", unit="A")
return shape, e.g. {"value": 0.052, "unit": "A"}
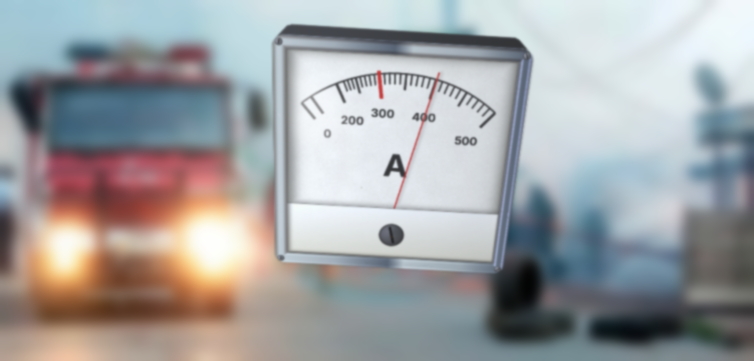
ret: {"value": 400, "unit": "A"}
